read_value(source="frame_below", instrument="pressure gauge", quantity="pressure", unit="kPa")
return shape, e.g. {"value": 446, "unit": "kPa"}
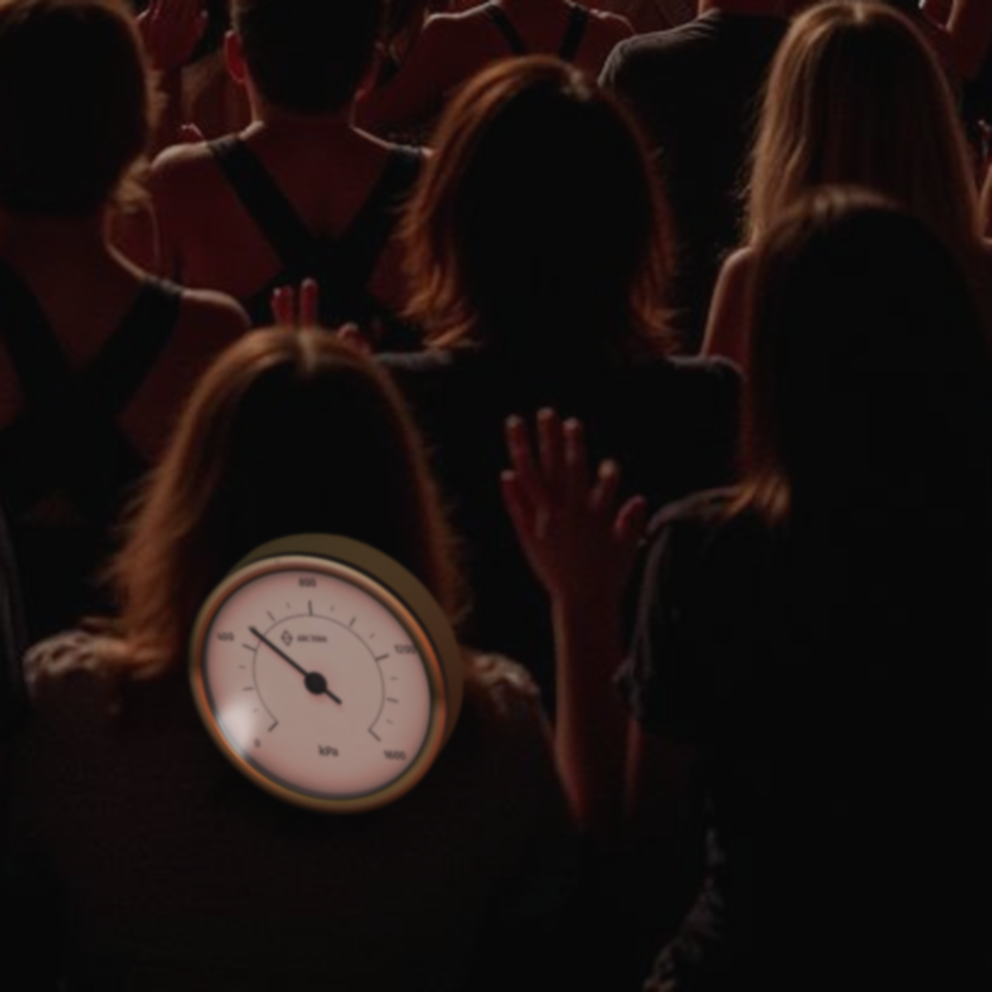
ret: {"value": 500, "unit": "kPa"}
